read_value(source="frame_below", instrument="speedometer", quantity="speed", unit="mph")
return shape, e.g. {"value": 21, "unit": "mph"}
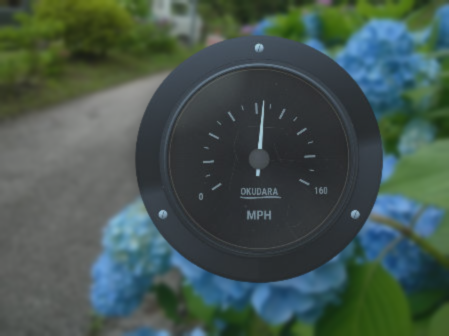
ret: {"value": 85, "unit": "mph"}
